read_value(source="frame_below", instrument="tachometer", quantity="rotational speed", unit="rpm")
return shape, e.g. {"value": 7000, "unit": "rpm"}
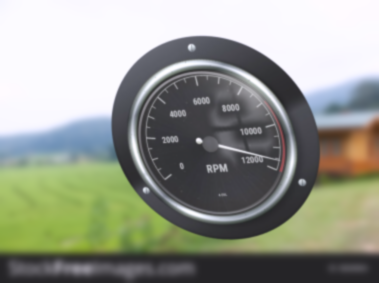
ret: {"value": 11500, "unit": "rpm"}
